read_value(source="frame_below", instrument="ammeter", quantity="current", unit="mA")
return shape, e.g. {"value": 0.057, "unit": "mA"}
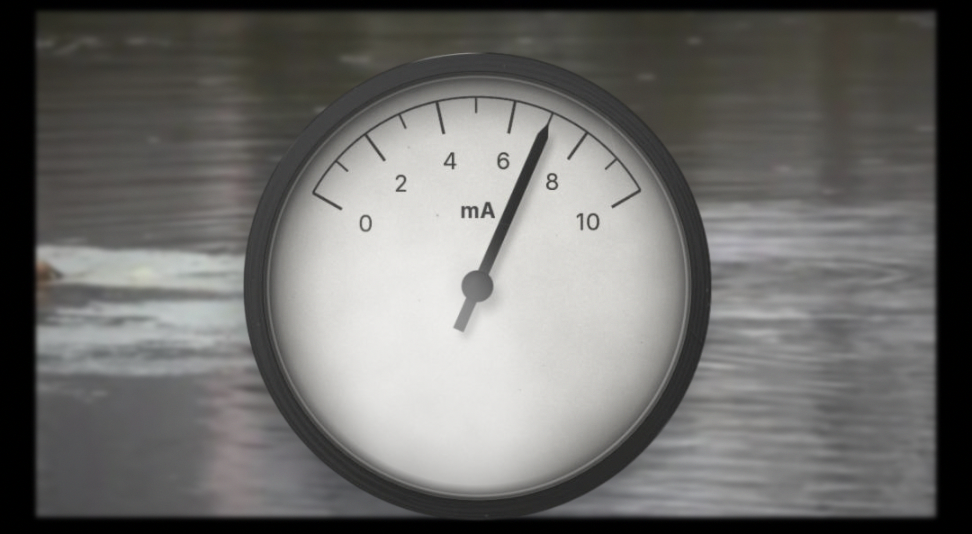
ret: {"value": 7, "unit": "mA"}
